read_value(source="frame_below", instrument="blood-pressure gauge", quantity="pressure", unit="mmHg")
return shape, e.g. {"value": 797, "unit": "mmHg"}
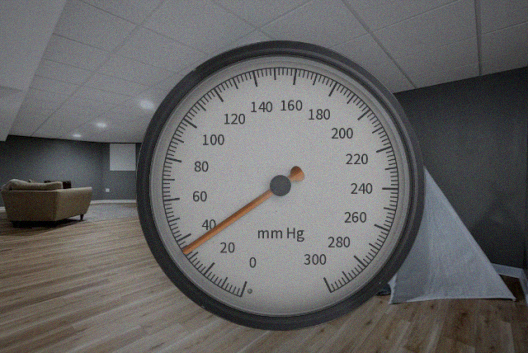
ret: {"value": 34, "unit": "mmHg"}
